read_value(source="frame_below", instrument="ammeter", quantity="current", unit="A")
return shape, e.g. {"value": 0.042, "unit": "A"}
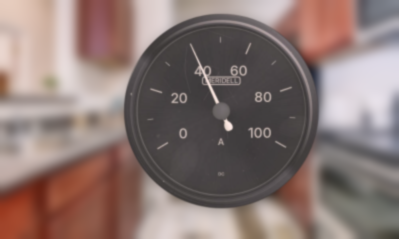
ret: {"value": 40, "unit": "A"}
